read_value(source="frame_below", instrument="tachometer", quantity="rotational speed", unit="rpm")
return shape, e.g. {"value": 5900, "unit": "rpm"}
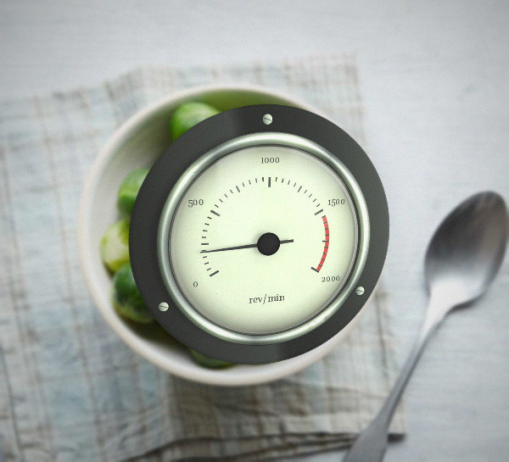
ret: {"value": 200, "unit": "rpm"}
